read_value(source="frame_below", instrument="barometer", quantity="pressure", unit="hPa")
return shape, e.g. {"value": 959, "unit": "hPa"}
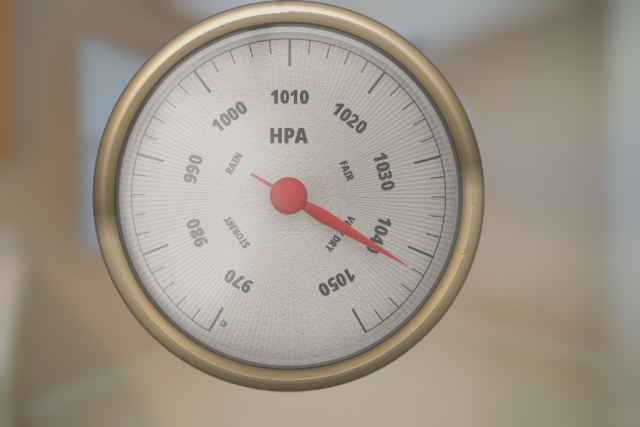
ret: {"value": 1042, "unit": "hPa"}
